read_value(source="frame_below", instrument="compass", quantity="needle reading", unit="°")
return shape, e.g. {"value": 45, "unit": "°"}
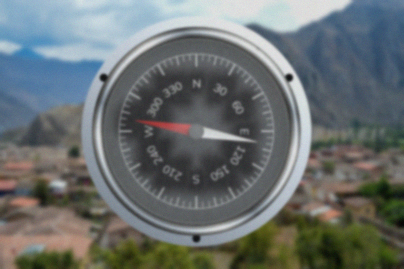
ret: {"value": 280, "unit": "°"}
